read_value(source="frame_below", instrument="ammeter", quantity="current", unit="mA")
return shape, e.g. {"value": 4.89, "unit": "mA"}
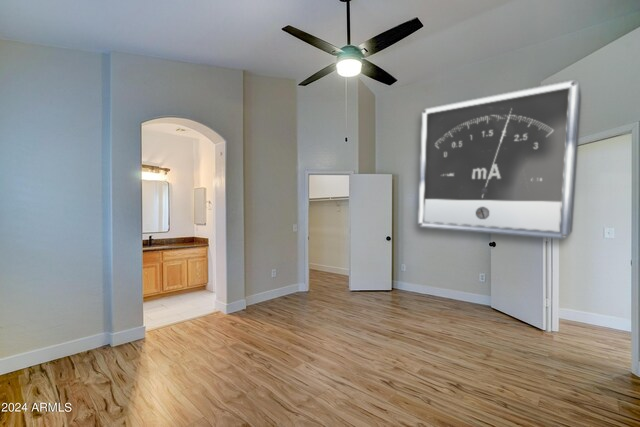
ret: {"value": 2, "unit": "mA"}
